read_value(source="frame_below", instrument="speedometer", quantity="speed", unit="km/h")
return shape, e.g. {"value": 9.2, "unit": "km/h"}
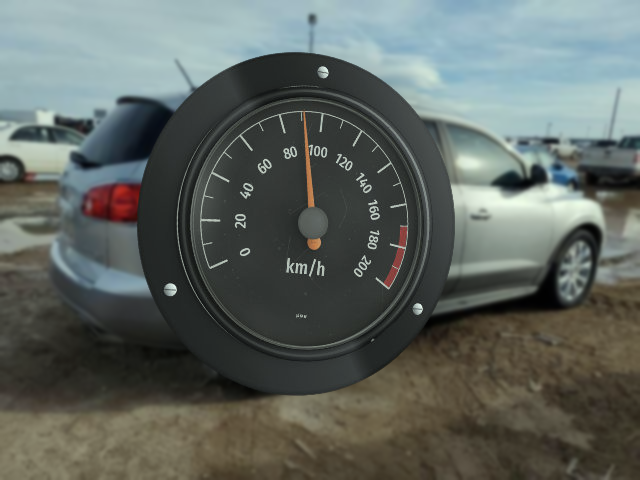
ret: {"value": 90, "unit": "km/h"}
